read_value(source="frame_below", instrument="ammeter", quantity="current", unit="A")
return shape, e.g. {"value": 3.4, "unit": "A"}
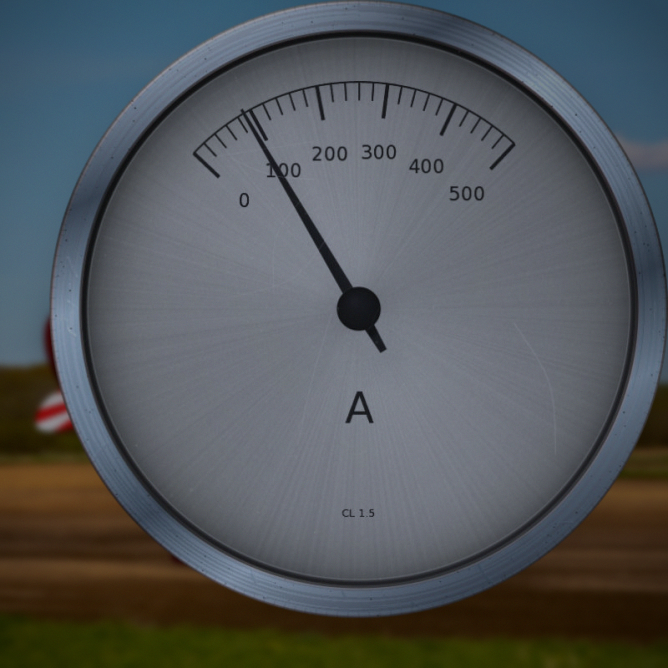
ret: {"value": 90, "unit": "A"}
